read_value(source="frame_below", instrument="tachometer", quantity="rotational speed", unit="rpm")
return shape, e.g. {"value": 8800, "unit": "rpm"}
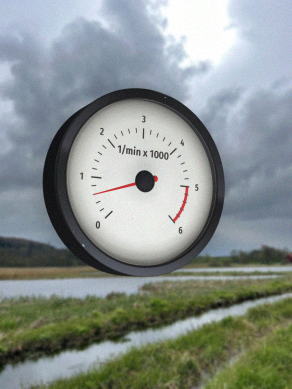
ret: {"value": 600, "unit": "rpm"}
